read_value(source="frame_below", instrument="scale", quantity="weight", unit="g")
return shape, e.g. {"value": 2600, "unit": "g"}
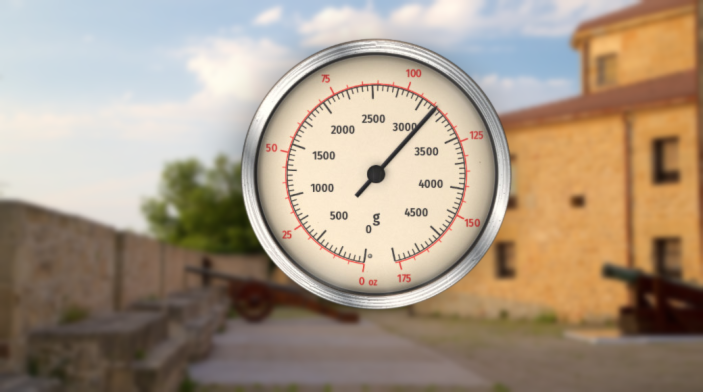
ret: {"value": 3150, "unit": "g"}
